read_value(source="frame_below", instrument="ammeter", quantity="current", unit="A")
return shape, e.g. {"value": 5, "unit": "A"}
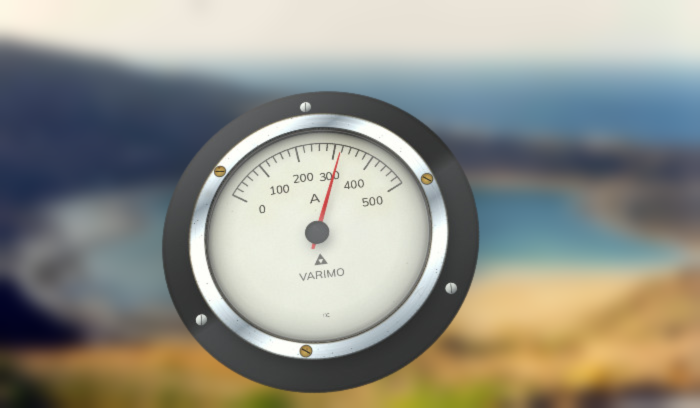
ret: {"value": 320, "unit": "A"}
